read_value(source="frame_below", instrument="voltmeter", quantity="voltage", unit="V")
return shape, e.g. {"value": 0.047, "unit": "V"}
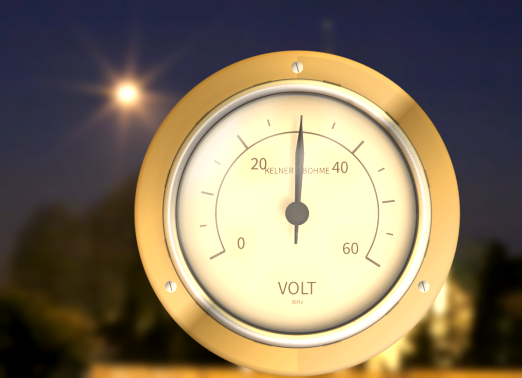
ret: {"value": 30, "unit": "V"}
